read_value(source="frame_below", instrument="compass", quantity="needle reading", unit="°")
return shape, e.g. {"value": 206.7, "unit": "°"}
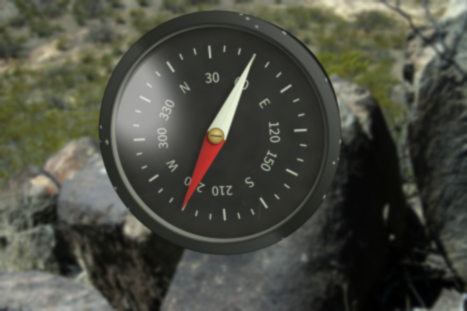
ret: {"value": 240, "unit": "°"}
